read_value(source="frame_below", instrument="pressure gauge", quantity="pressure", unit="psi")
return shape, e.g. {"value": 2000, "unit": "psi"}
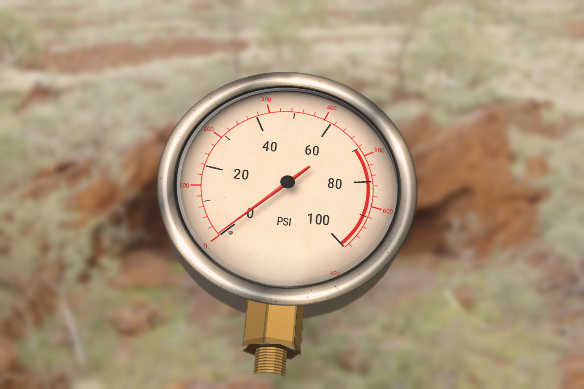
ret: {"value": 0, "unit": "psi"}
